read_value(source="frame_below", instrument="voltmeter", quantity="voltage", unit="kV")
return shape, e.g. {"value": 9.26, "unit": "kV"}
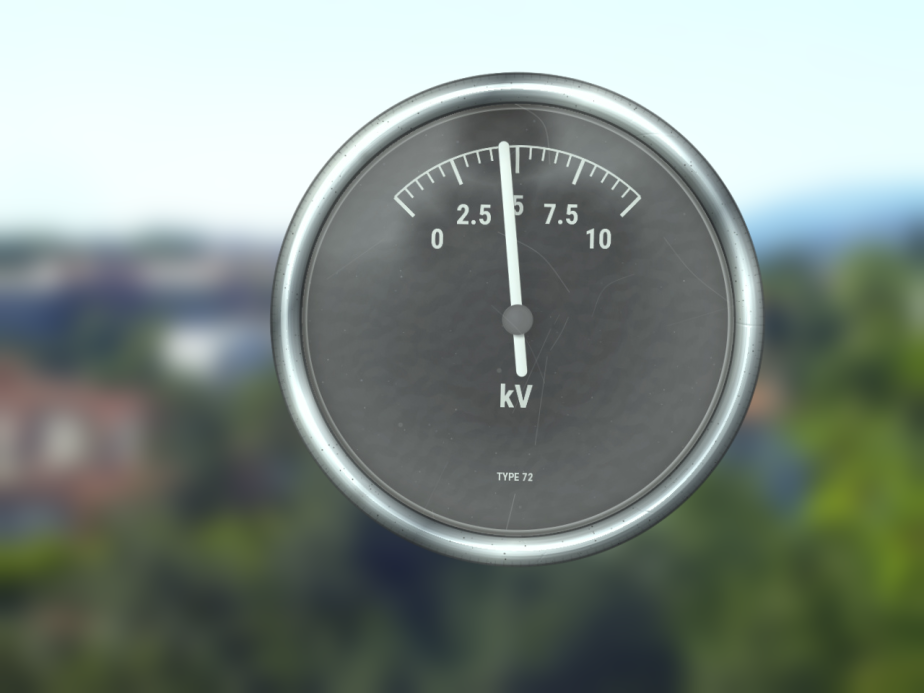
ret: {"value": 4.5, "unit": "kV"}
